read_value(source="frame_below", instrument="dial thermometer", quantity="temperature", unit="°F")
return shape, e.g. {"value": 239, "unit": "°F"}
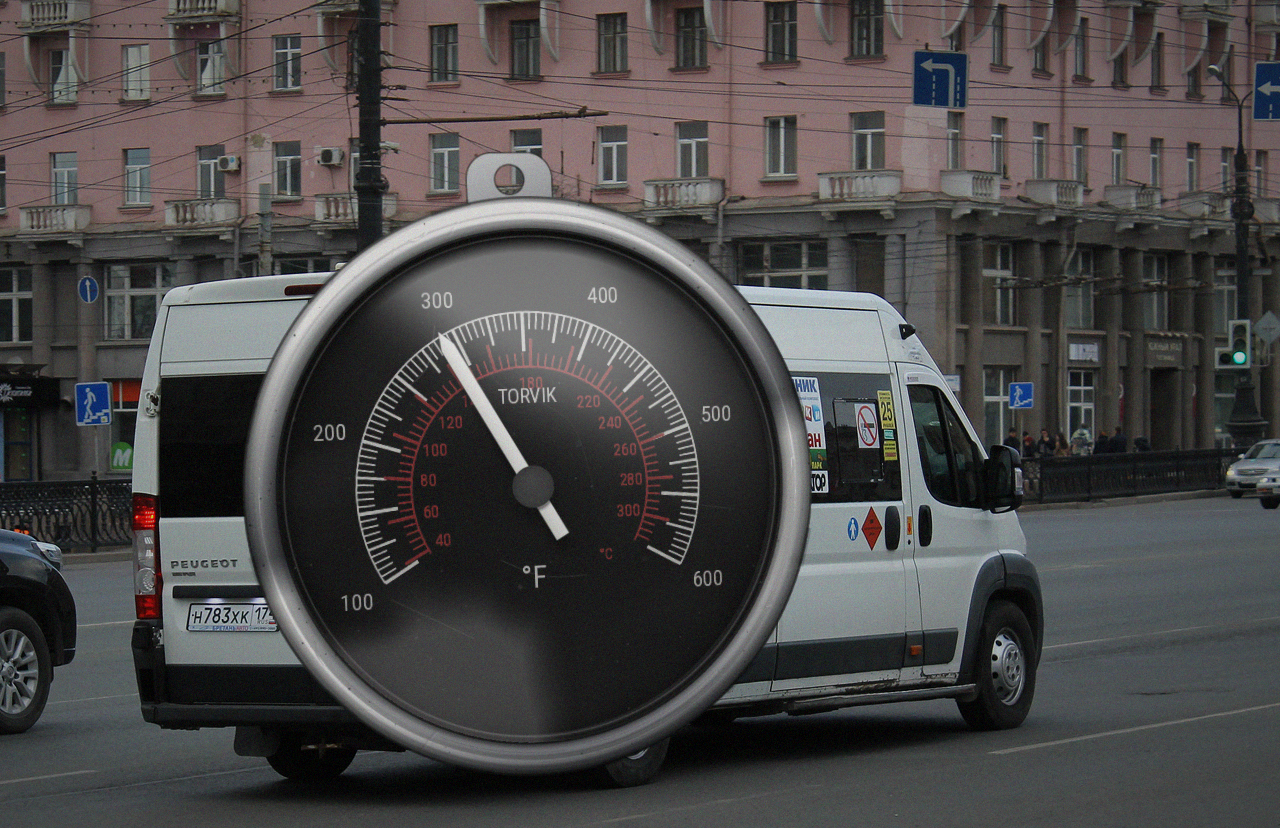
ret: {"value": 290, "unit": "°F"}
